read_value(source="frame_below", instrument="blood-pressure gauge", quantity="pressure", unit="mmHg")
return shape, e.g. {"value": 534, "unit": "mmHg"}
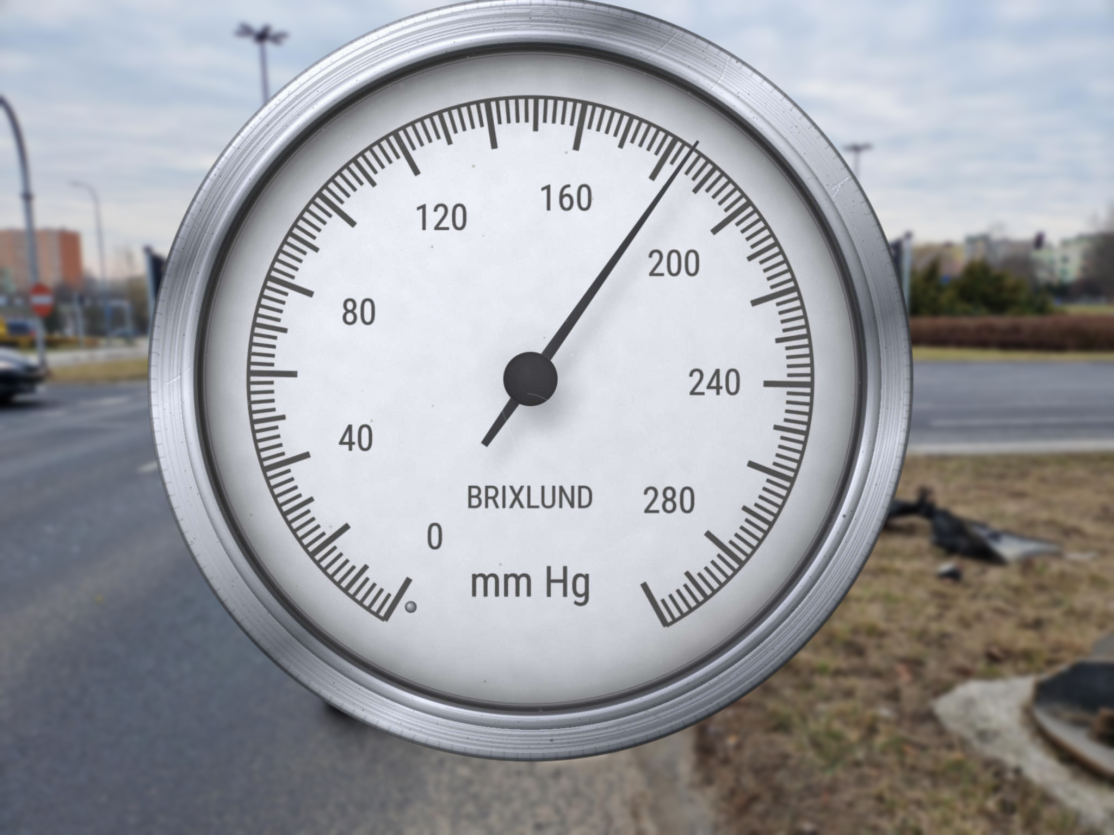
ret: {"value": 184, "unit": "mmHg"}
